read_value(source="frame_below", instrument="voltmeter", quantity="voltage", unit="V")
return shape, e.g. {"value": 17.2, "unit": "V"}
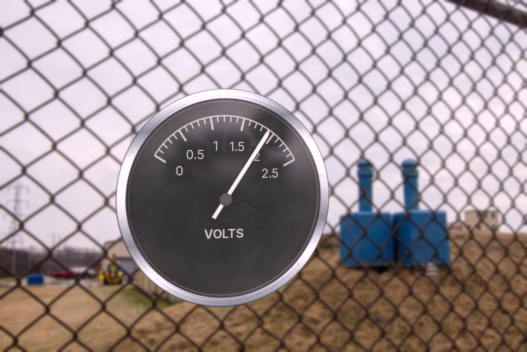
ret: {"value": 1.9, "unit": "V"}
